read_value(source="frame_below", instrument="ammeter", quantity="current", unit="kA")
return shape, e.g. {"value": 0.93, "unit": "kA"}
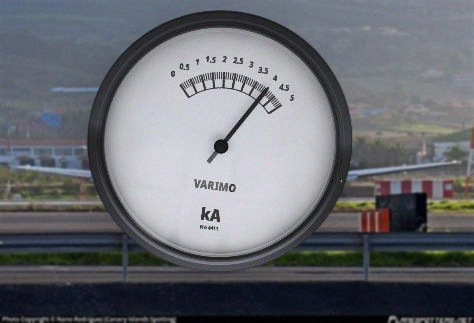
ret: {"value": 4, "unit": "kA"}
